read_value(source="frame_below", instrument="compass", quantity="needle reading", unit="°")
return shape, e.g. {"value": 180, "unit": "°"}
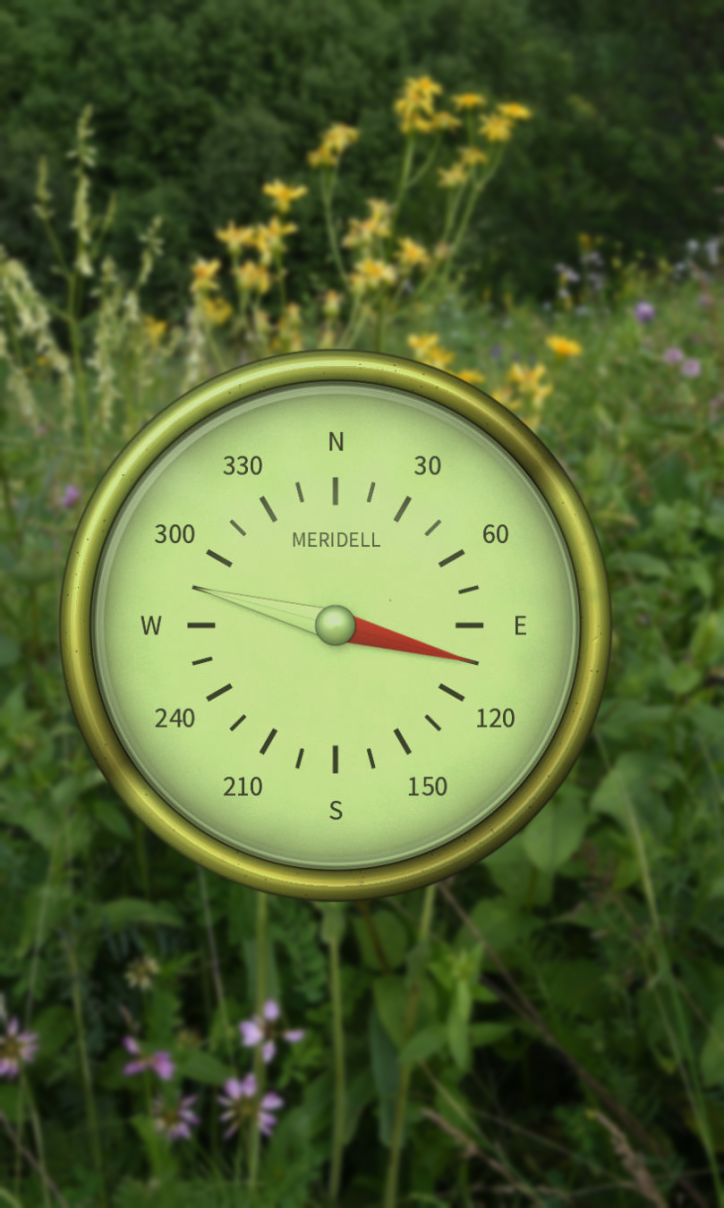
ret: {"value": 105, "unit": "°"}
